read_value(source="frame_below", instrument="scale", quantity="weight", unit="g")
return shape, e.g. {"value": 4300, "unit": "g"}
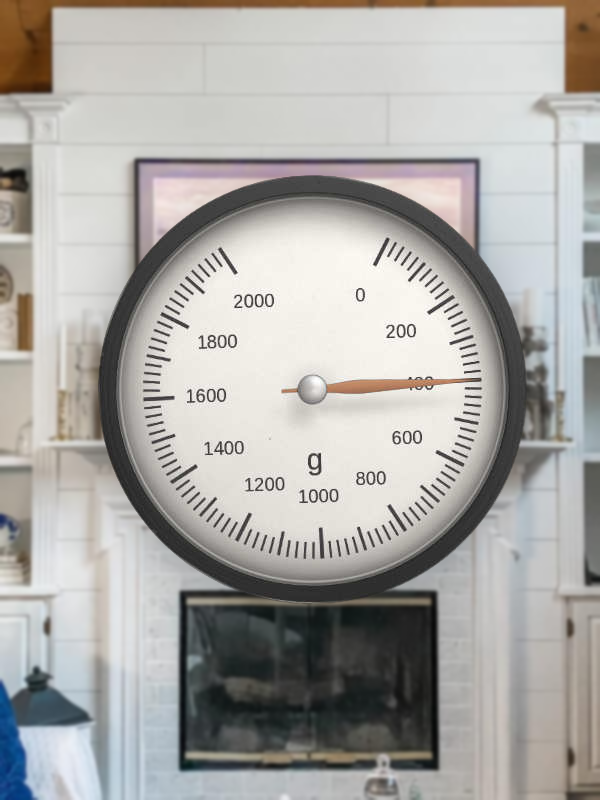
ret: {"value": 400, "unit": "g"}
